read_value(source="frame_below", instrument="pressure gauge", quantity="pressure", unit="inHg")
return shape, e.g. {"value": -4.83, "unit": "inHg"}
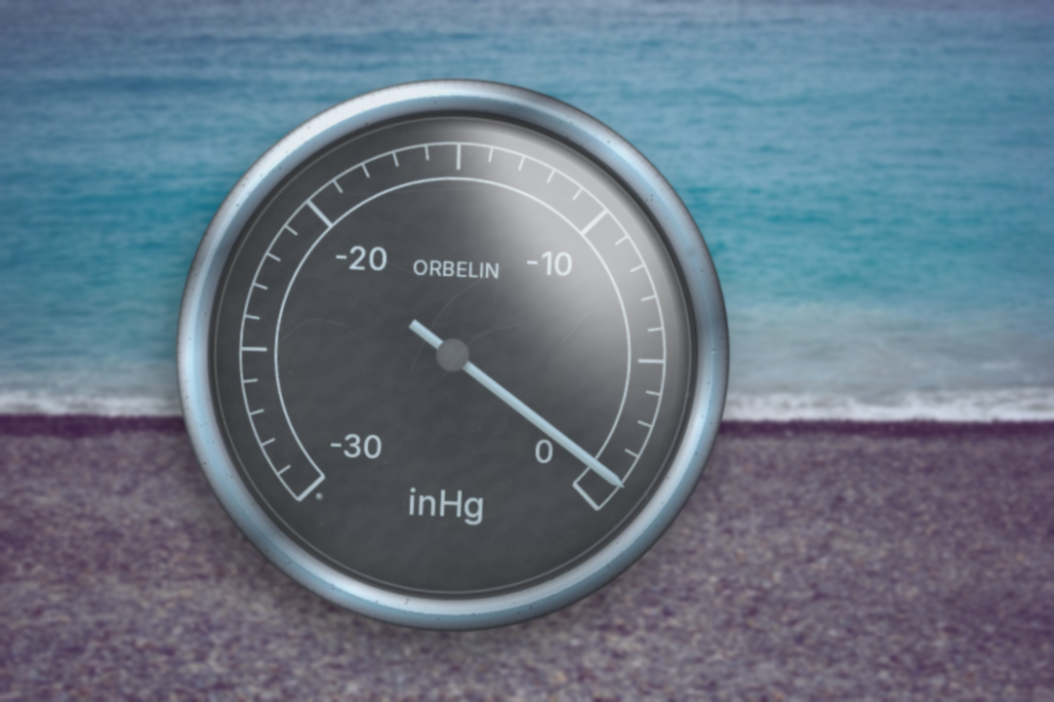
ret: {"value": -1, "unit": "inHg"}
